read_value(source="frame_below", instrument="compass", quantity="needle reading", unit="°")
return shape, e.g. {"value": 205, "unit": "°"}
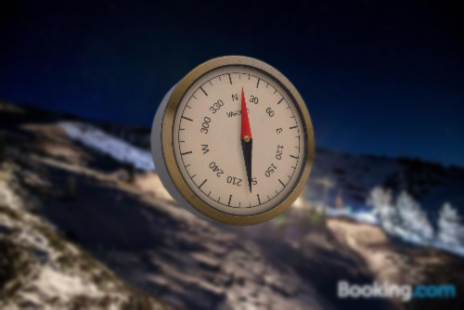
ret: {"value": 10, "unit": "°"}
